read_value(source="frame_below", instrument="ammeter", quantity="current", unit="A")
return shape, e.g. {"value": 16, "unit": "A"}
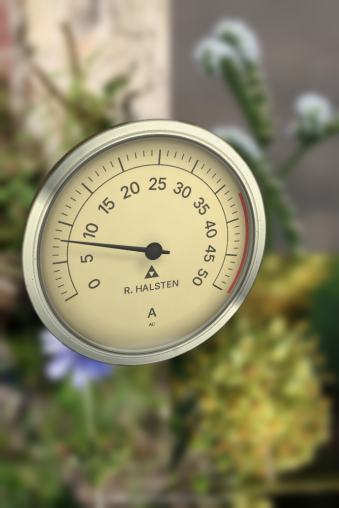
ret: {"value": 8, "unit": "A"}
